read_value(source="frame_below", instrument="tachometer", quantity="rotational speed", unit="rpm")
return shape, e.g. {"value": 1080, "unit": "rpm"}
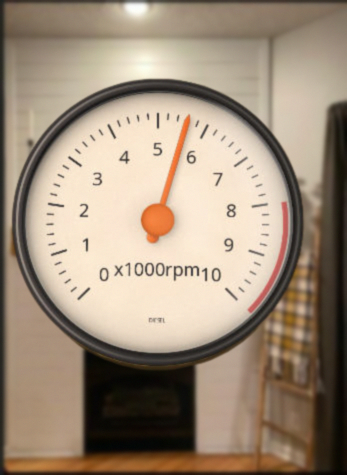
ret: {"value": 5600, "unit": "rpm"}
